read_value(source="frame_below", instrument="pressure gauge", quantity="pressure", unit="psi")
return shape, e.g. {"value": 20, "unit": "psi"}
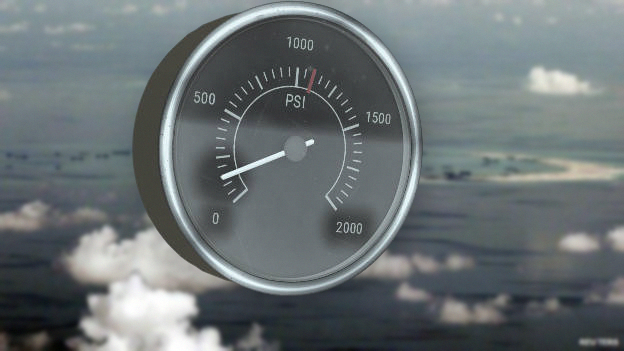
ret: {"value": 150, "unit": "psi"}
